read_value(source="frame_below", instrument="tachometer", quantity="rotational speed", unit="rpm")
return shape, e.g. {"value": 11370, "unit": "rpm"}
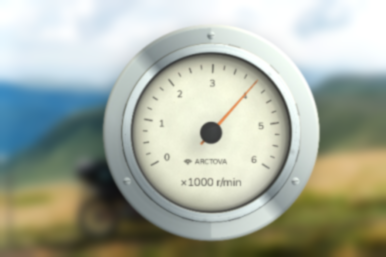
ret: {"value": 4000, "unit": "rpm"}
